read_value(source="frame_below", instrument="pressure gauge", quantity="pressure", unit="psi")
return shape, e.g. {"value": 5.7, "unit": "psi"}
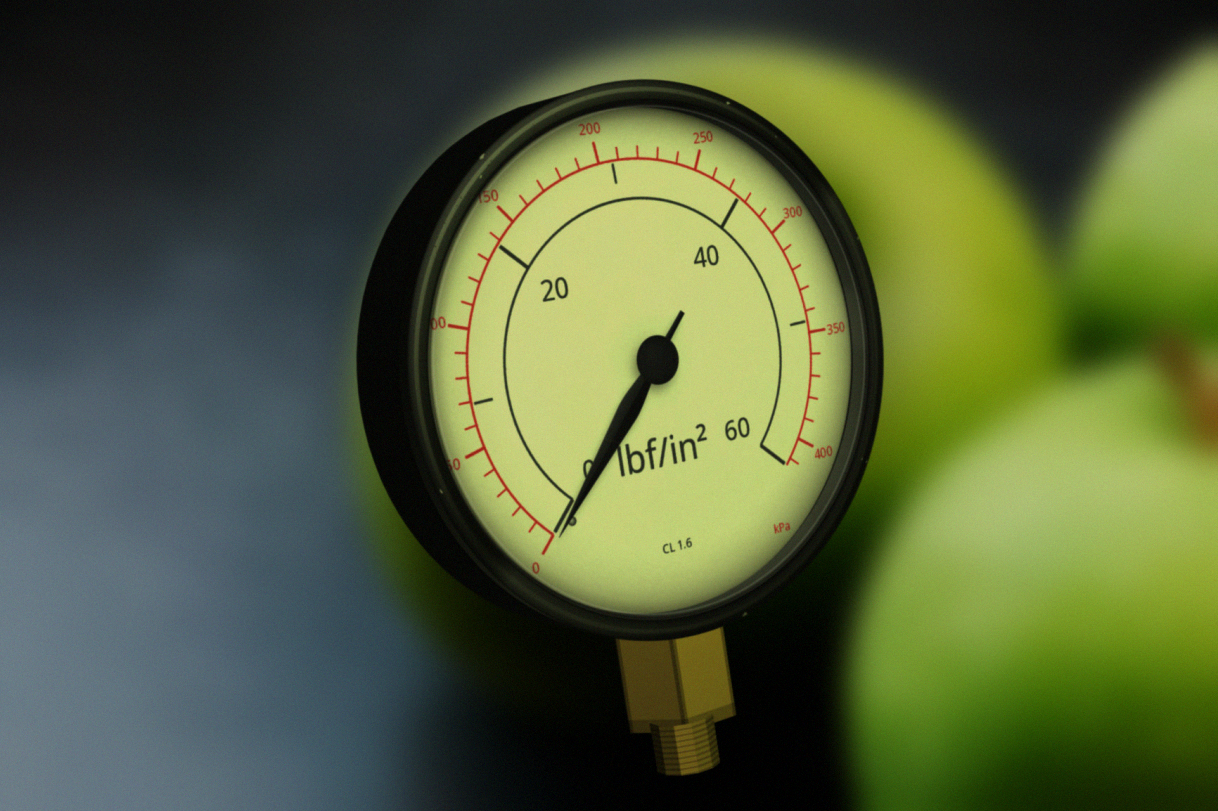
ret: {"value": 0, "unit": "psi"}
